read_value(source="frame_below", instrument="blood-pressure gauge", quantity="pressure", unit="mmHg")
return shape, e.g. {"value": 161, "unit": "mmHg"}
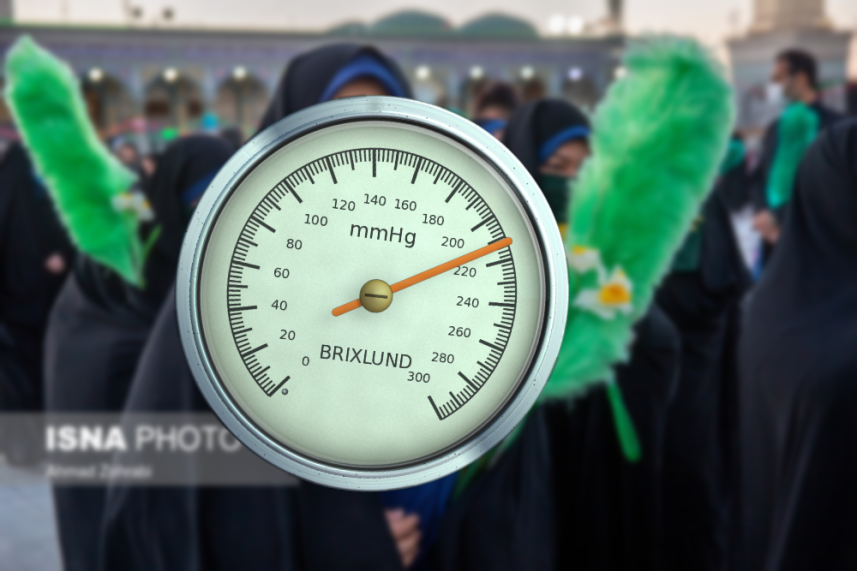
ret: {"value": 212, "unit": "mmHg"}
